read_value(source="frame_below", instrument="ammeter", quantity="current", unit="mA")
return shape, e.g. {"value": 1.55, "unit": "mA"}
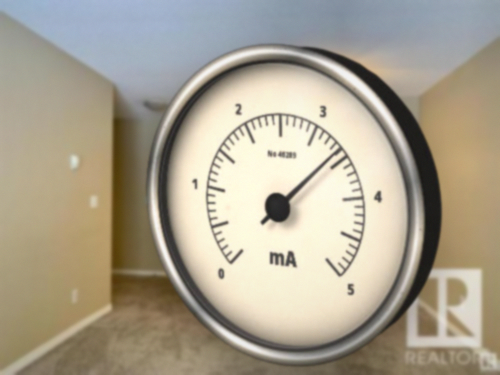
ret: {"value": 3.4, "unit": "mA"}
